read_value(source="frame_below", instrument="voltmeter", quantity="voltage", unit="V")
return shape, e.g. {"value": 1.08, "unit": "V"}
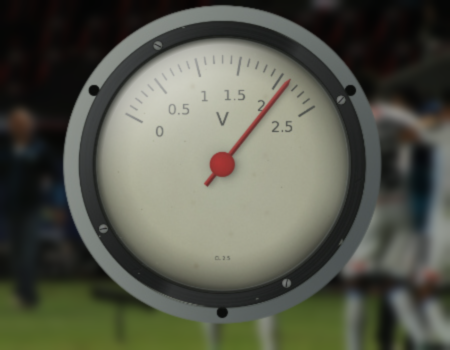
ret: {"value": 2.1, "unit": "V"}
